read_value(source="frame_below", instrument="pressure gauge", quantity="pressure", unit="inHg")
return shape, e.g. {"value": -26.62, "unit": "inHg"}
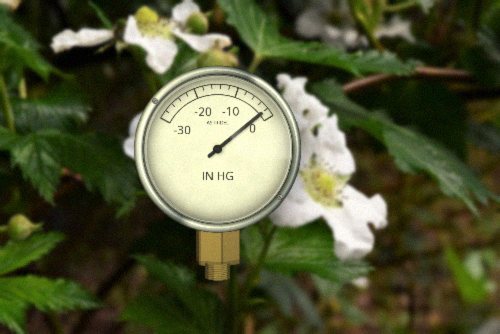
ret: {"value": -2, "unit": "inHg"}
